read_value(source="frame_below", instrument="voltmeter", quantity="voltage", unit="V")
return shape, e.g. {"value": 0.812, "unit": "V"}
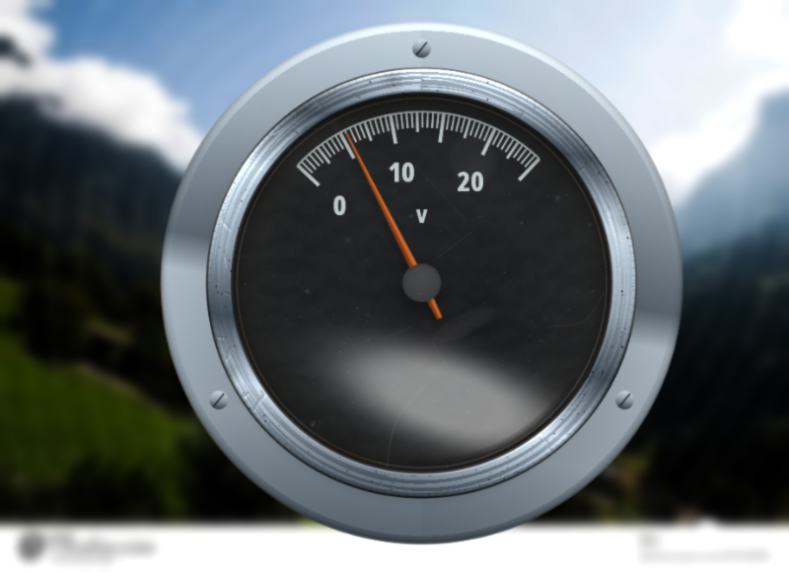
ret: {"value": 5.5, "unit": "V"}
